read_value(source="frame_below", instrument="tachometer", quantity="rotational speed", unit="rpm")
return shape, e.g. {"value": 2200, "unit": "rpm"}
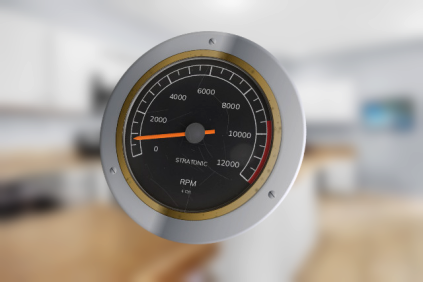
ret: {"value": 750, "unit": "rpm"}
